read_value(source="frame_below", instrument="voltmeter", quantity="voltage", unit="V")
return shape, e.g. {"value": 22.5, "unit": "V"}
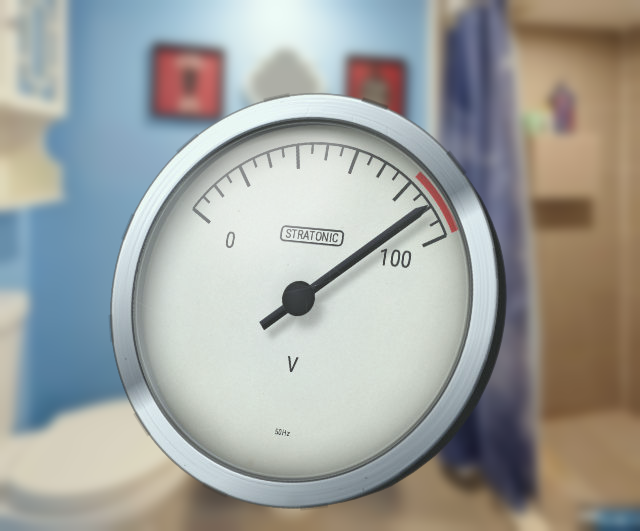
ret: {"value": 90, "unit": "V"}
